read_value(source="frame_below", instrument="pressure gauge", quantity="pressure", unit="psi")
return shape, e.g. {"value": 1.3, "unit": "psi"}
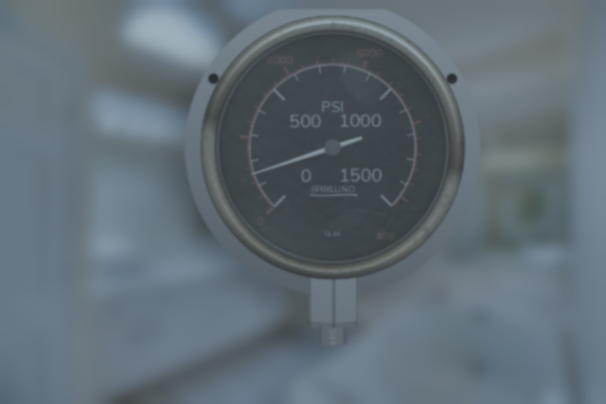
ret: {"value": 150, "unit": "psi"}
